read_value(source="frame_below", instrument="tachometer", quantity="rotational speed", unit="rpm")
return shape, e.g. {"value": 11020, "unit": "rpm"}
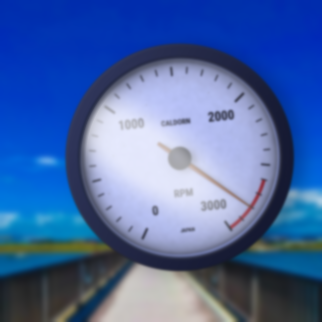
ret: {"value": 2800, "unit": "rpm"}
